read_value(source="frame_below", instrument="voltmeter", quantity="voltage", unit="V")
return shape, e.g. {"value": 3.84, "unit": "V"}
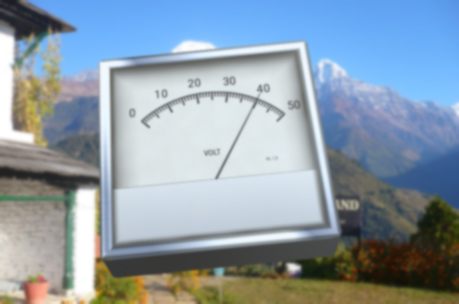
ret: {"value": 40, "unit": "V"}
